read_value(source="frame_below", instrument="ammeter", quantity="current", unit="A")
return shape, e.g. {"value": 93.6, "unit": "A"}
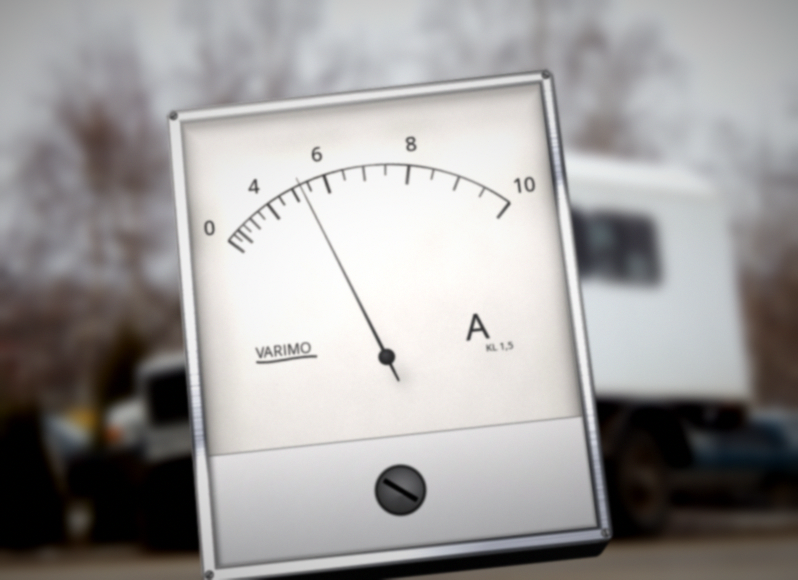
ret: {"value": 5.25, "unit": "A"}
